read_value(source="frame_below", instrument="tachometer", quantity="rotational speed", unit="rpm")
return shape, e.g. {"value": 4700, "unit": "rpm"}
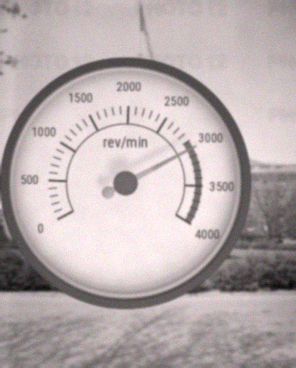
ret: {"value": 3000, "unit": "rpm"}
